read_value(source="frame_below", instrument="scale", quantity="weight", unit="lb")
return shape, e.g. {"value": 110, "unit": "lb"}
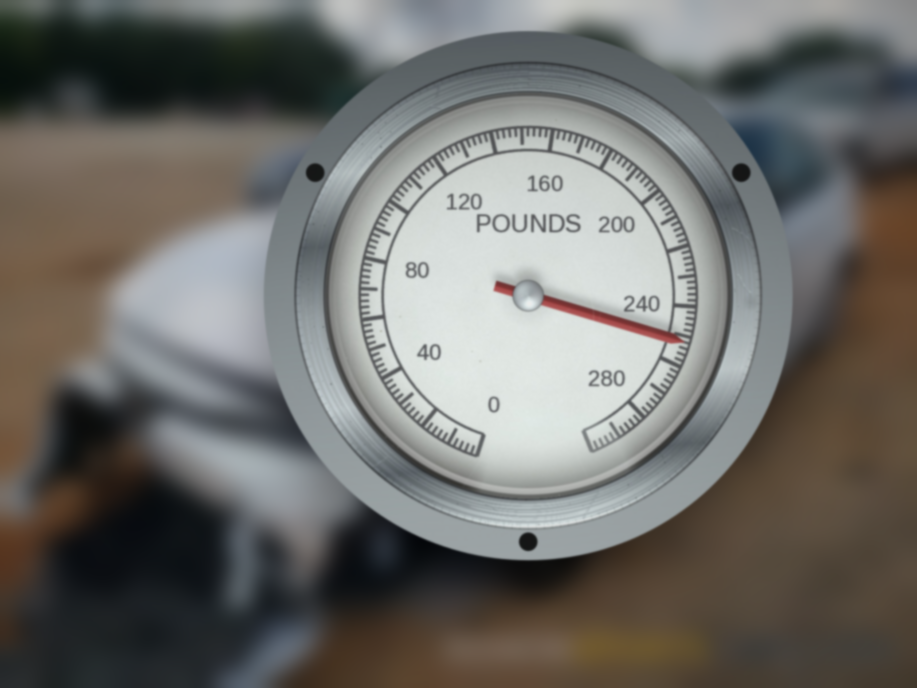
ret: {"value": 252, "unit": "lb"}
